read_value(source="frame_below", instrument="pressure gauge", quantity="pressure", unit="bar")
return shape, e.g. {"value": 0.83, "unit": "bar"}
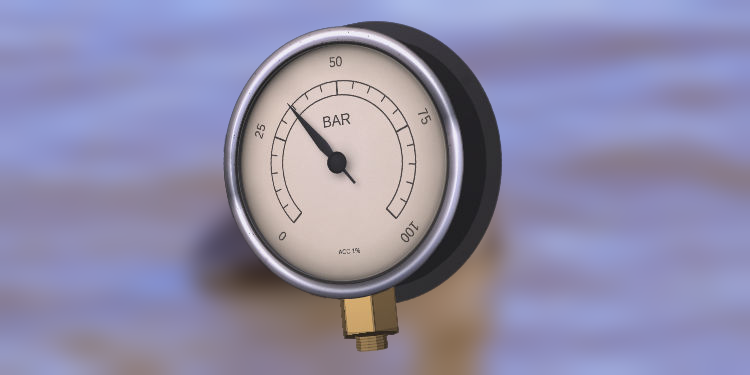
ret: {"value": 35, "unit": "bar"}
